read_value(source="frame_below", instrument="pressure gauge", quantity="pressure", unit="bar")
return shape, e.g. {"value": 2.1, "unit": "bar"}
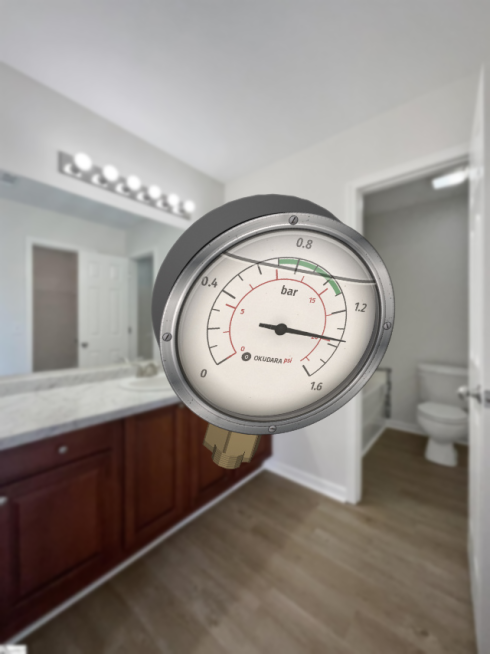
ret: {"value": 1.35, "unit": "bar"}
